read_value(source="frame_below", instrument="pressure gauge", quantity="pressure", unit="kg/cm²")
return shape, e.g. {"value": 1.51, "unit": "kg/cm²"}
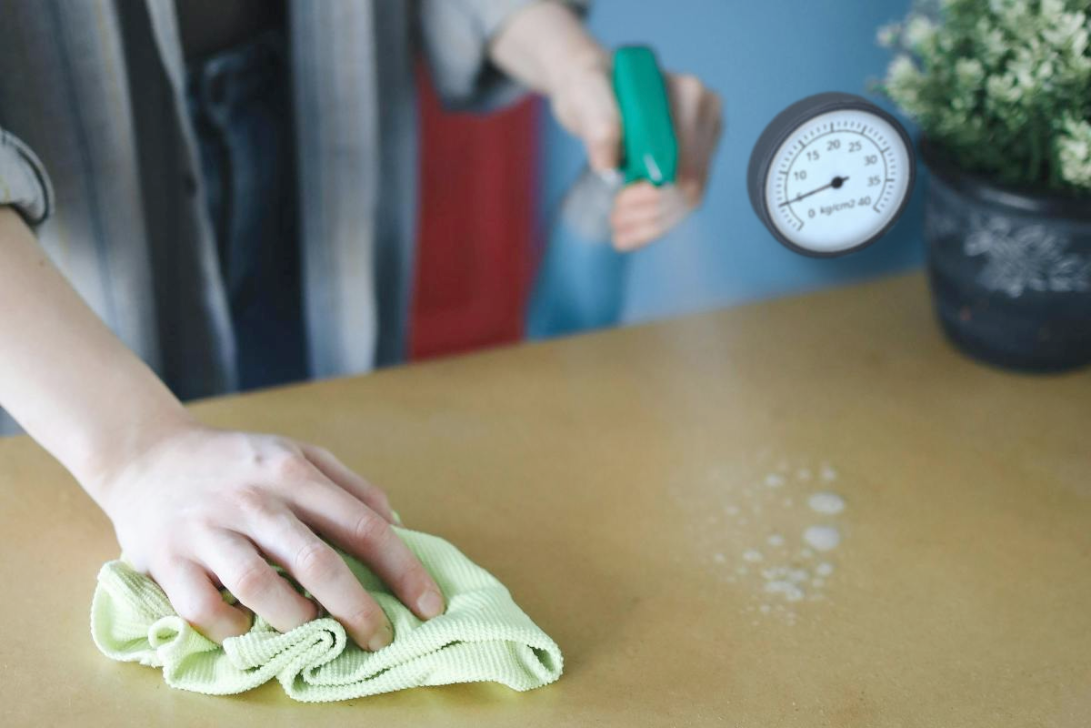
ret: {"value": 5, "unit": "kg/cm²"}
